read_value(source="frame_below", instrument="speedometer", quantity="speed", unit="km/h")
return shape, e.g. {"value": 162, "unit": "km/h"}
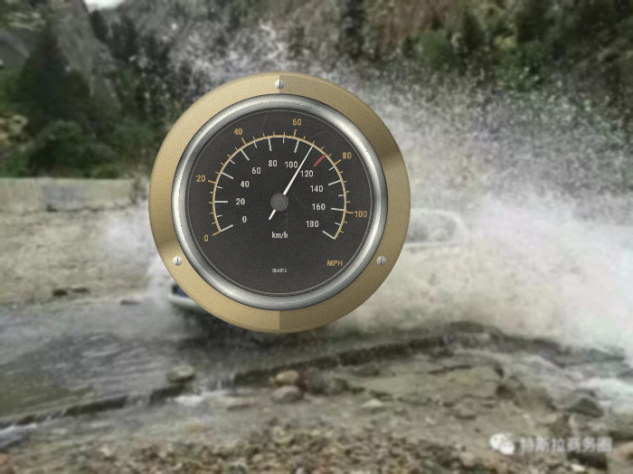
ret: {"value": 110, "unit": "km/h"}
